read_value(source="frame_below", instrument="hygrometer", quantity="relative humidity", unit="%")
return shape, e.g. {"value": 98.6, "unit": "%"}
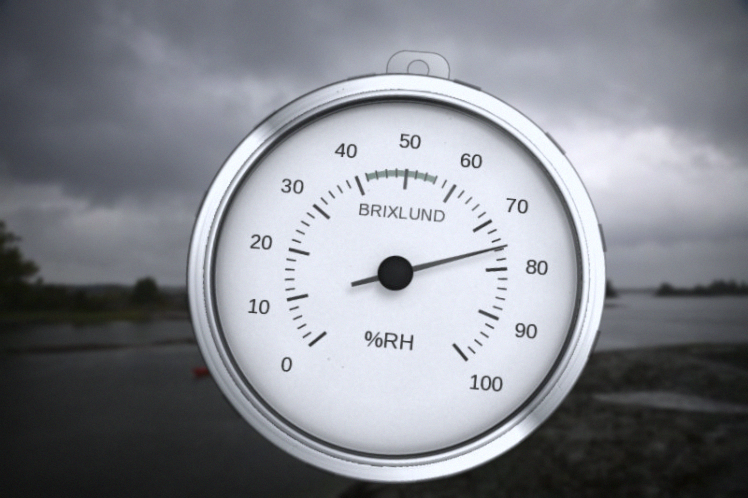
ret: {"value": 76, "unit": "%"}
